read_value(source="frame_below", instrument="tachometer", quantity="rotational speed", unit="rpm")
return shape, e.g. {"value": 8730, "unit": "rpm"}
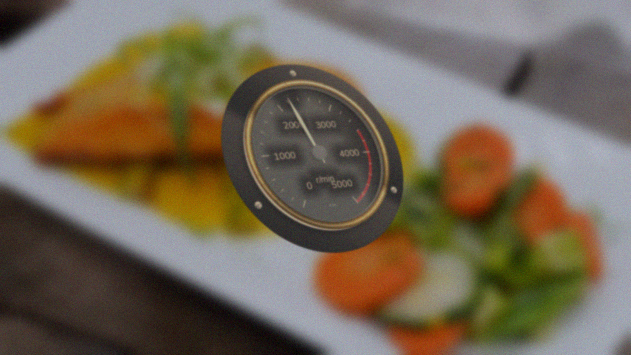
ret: {"value": 2200, "unit": "rpm"}
